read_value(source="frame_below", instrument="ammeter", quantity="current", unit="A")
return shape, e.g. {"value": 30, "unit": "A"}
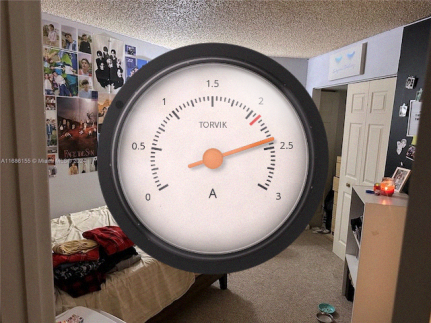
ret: {"value": 2.4, "unit": "A"}
